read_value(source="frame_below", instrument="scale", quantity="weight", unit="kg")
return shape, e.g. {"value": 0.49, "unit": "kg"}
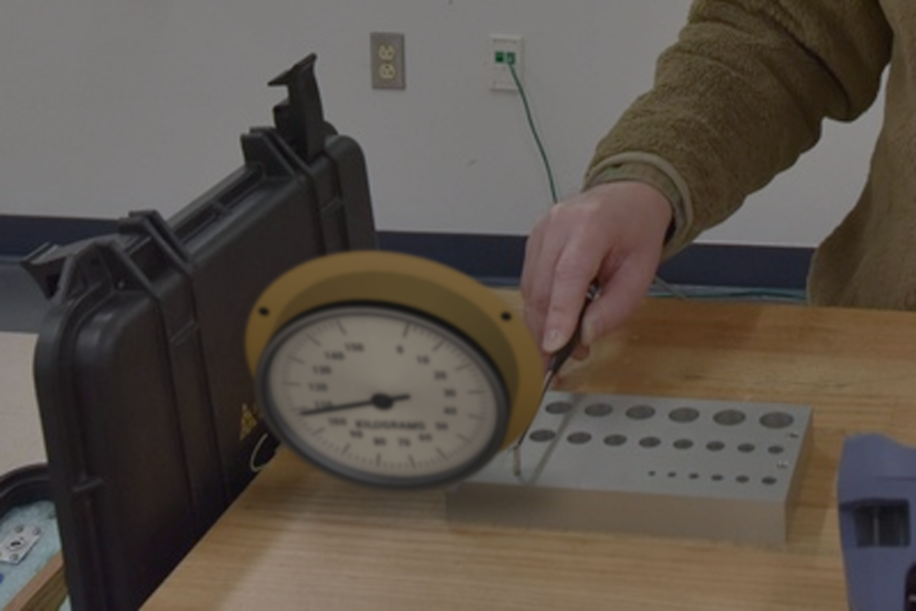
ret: {"value": 110, "unit": "kg"}
